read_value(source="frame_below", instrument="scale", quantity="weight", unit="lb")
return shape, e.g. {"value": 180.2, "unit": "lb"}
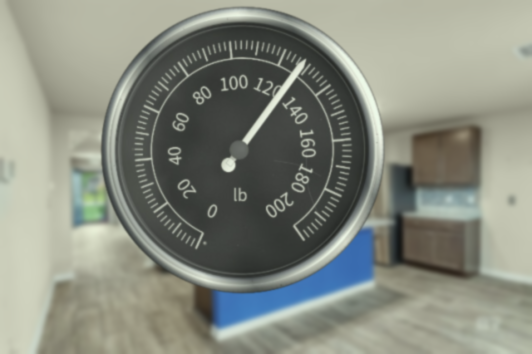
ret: {"value": 128, "unit": "lb"}
